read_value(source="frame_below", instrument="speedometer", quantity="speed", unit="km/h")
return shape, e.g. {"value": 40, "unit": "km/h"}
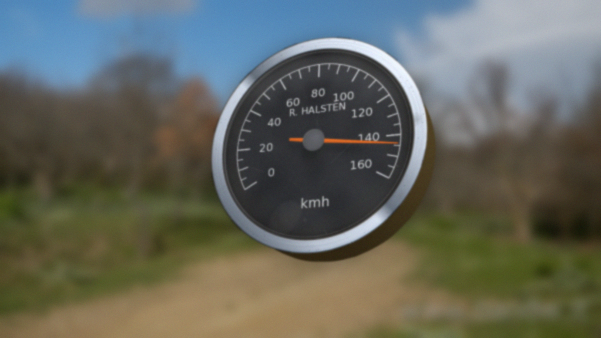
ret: {"value": 145, "unit": "km/h"}
